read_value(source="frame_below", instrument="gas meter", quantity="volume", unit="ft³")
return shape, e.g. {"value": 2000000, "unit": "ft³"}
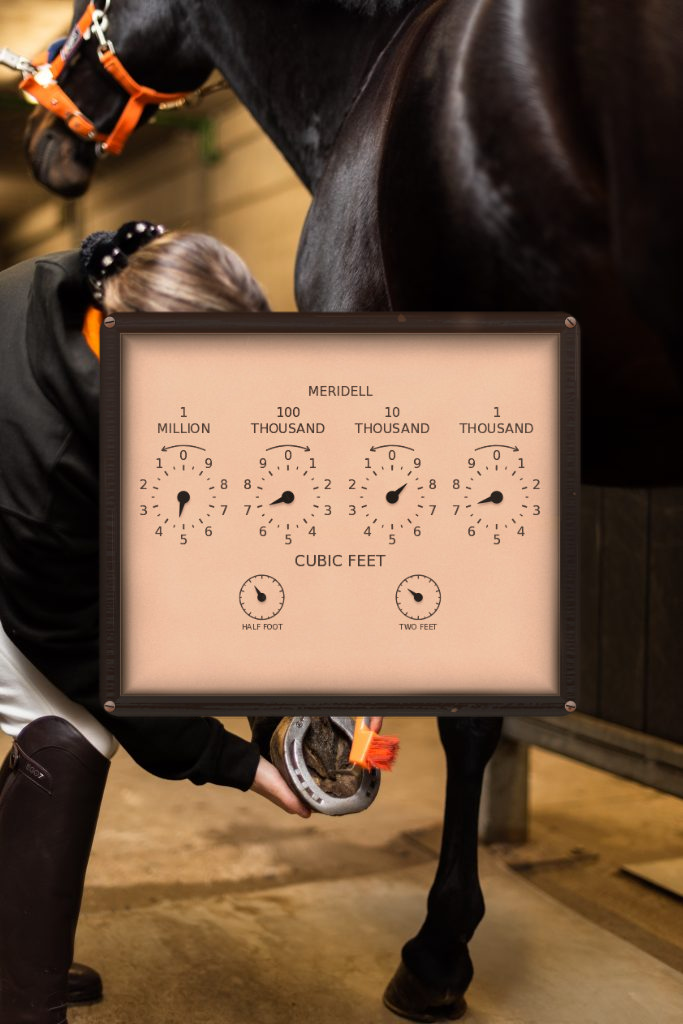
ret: {"value": 468700, "unit": "ft³"}
